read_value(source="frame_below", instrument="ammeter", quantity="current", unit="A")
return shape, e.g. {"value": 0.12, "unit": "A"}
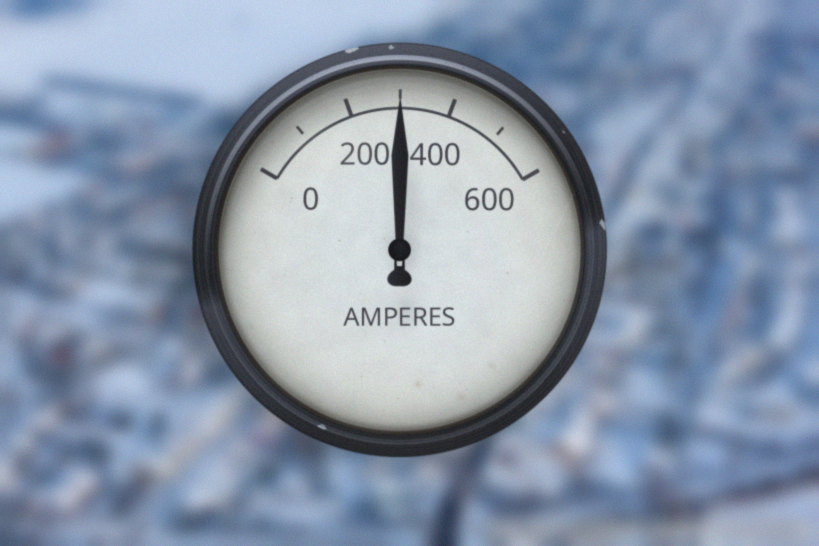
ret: {"value": 300, "unit": "A"}
